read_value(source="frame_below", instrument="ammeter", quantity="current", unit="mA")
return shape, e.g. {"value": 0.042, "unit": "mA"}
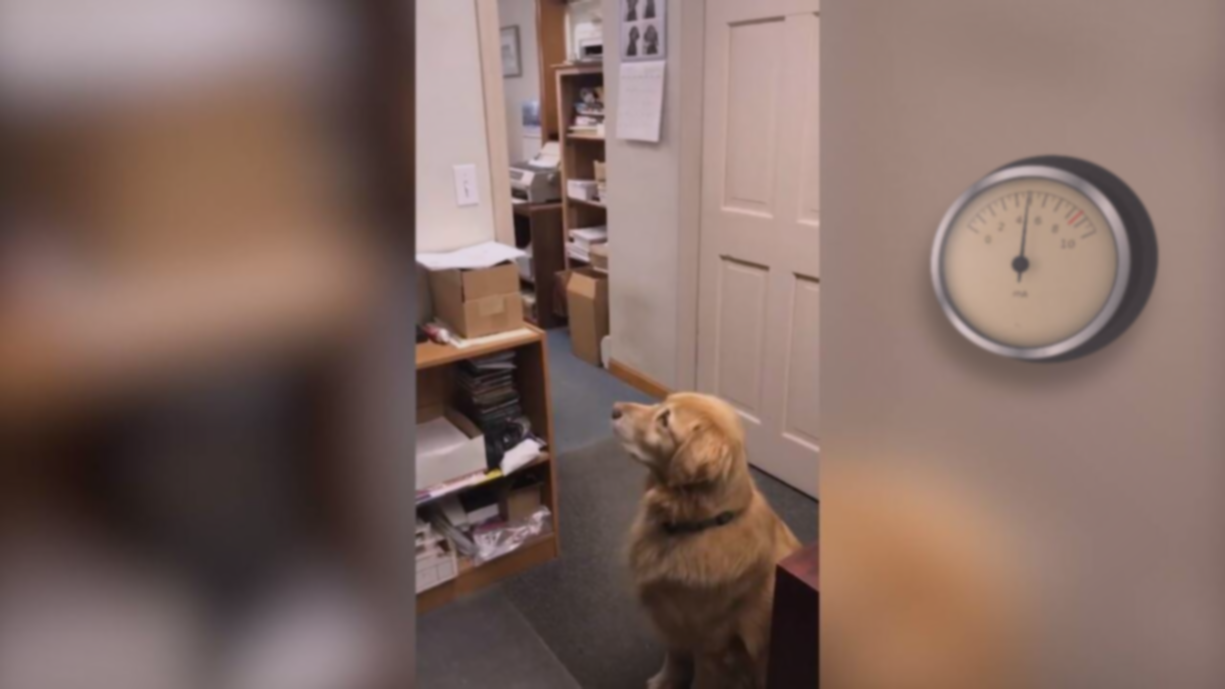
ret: {"value": 5, "unit": "mA"}
